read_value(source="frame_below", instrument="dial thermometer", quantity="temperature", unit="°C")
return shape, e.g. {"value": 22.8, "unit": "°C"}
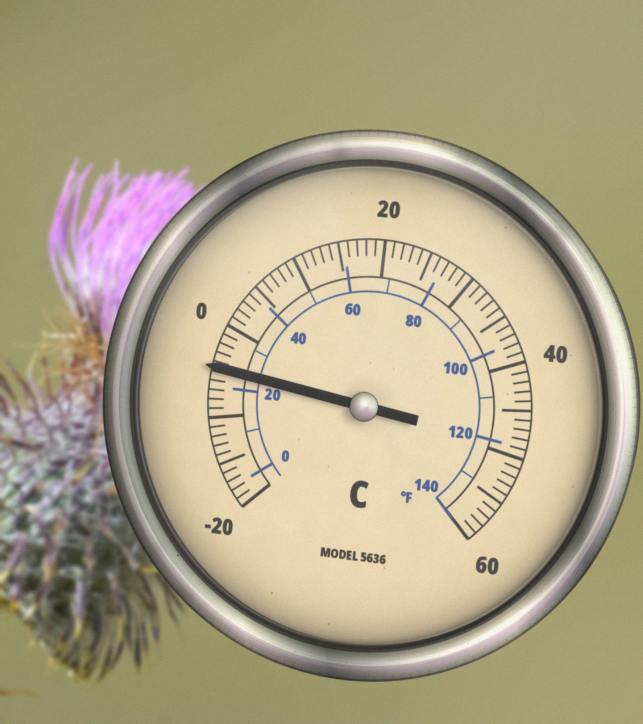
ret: {"value": -4.5, "unit": "°C"}
